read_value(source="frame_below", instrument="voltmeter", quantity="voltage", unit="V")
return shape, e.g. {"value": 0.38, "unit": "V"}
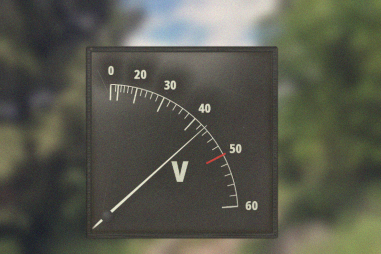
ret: {"value": 43, "unit": "V"}
